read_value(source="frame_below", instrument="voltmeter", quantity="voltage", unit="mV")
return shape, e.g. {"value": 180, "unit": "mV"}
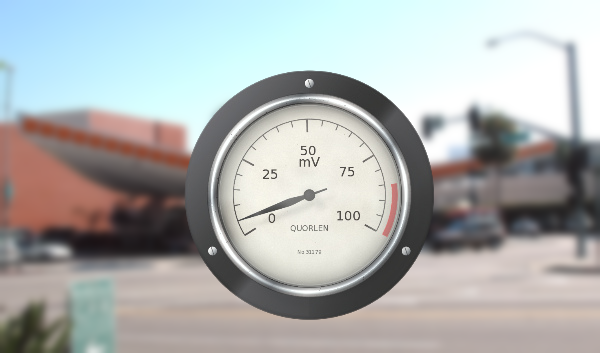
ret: {"value": 5, "unit": "mV"}
